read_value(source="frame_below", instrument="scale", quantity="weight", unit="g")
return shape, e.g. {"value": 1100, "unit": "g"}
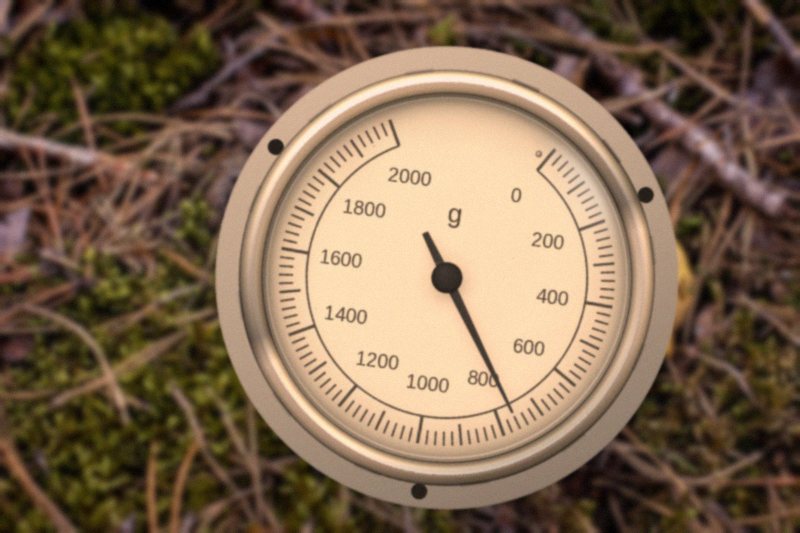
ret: {"value": 760, "unit": "g"}
